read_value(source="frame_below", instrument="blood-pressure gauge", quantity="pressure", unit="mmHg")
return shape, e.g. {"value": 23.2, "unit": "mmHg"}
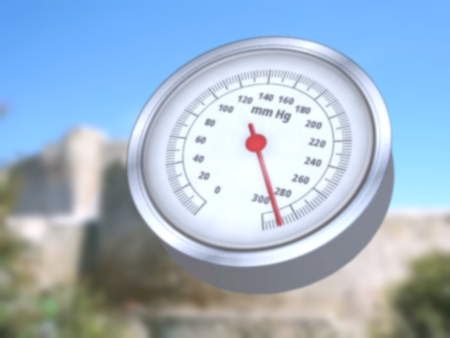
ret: {"value": 290, "unit": "mmHg"}
